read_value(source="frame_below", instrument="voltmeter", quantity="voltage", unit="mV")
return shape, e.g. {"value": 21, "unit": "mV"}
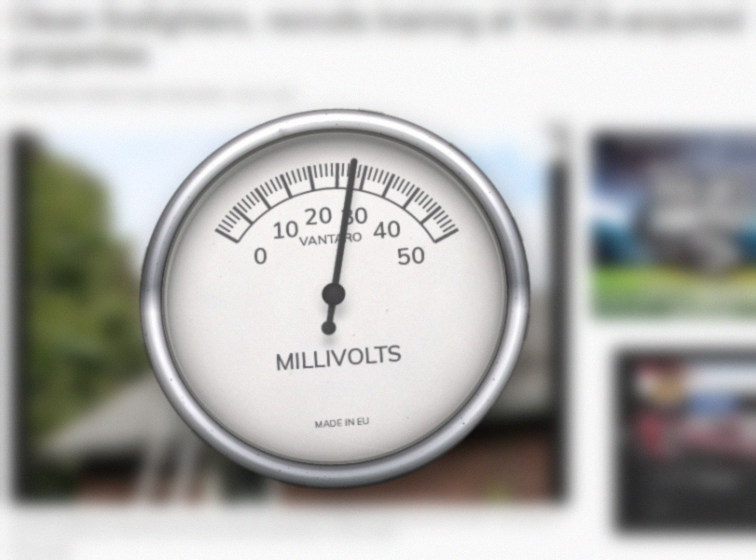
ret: {"value": 28, "unit": "mV"}
